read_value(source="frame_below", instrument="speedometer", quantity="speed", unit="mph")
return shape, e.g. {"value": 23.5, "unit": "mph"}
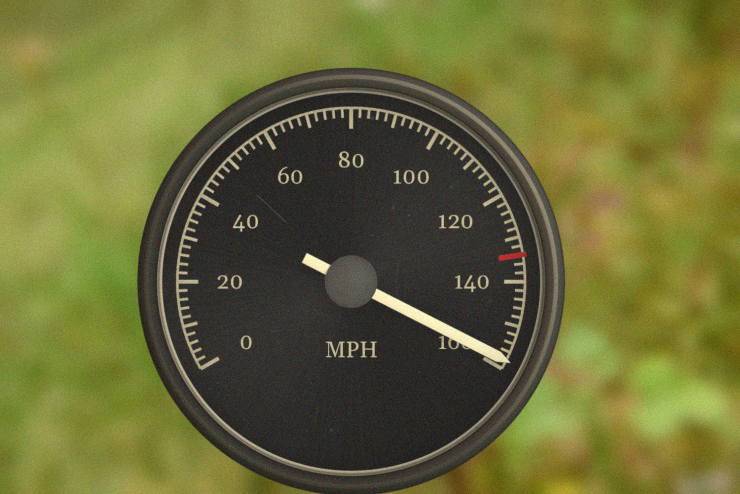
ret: {"value": 158, "unit": "mph"}
